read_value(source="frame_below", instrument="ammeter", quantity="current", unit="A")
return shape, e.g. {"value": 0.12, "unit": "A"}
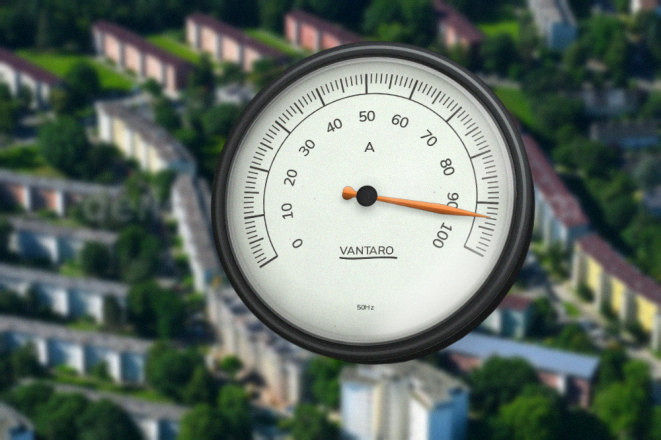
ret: {"value": 93, "unit": "A"}
